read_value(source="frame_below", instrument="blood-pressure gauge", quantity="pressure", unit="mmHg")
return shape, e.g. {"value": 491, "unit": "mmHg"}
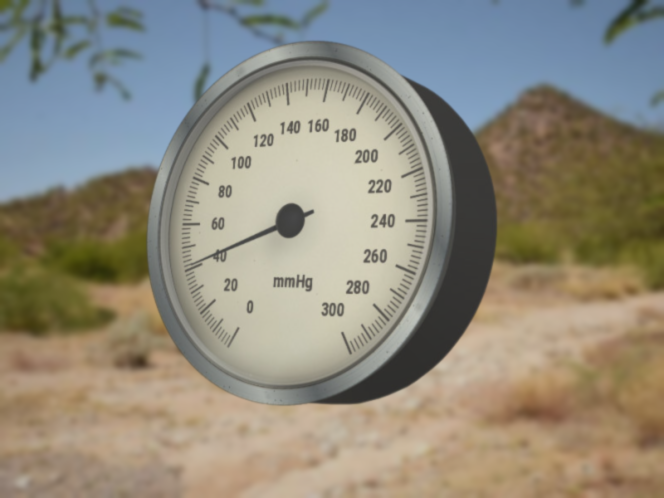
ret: {"value": 40, "unit": "mmHg"}
